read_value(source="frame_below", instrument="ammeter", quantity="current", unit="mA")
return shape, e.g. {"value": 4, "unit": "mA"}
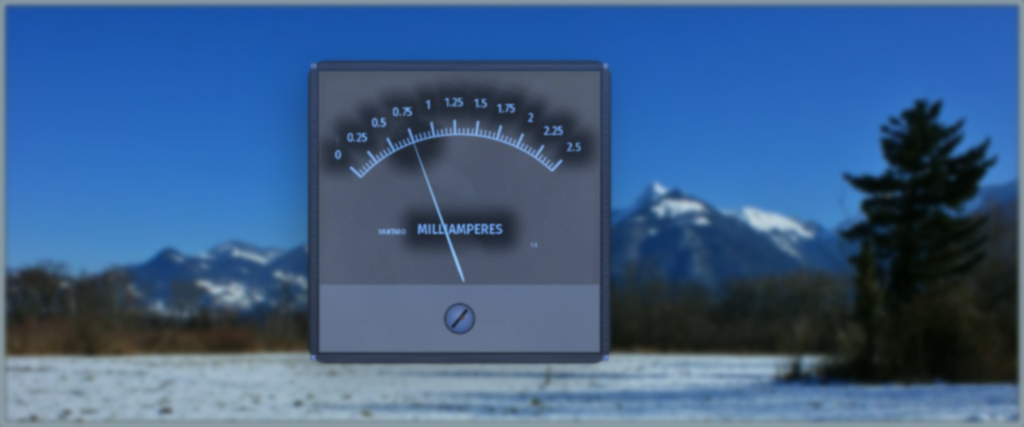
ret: {"value": 0.75, "unit": "mA"}
